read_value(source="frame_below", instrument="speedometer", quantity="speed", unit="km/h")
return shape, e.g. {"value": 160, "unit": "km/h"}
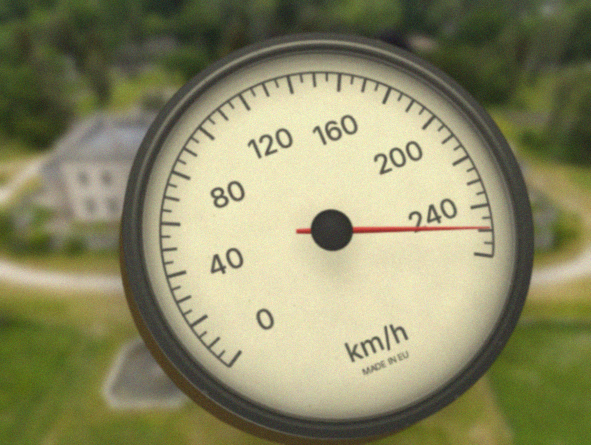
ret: {"value": 250, "unit": "km/h"}
